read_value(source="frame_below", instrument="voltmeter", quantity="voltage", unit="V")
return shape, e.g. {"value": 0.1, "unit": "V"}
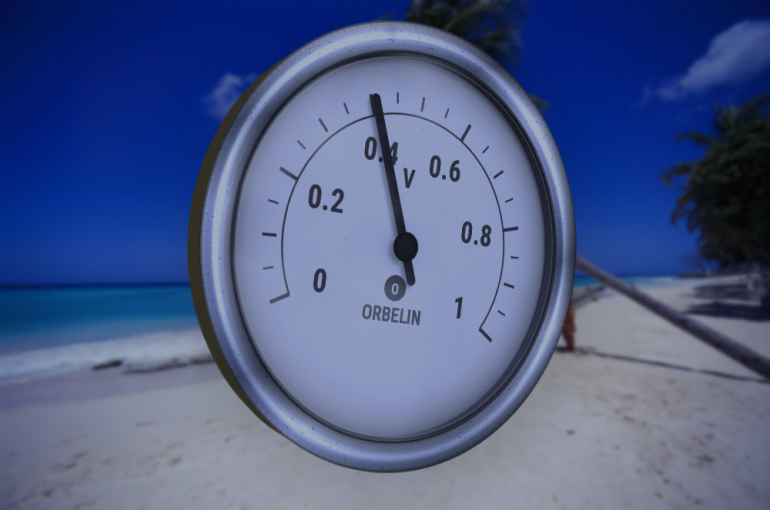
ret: {"value": 0.4, "unit": "V"}
